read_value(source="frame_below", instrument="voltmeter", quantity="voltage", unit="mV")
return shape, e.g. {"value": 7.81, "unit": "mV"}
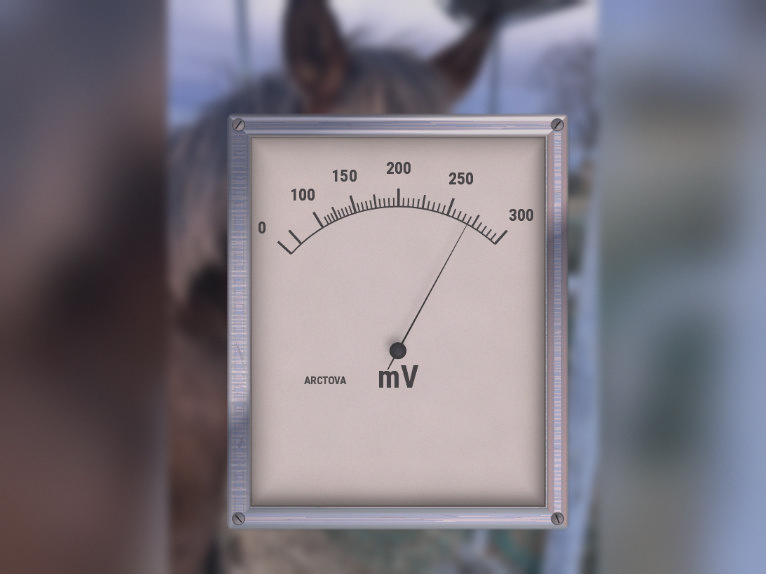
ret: {"value": 270, "unit": "mV"}
